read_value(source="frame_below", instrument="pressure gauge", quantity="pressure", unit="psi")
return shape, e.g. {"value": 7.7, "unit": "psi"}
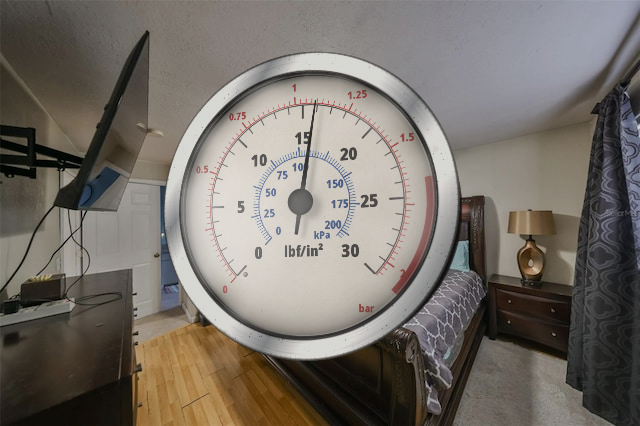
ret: {"value": 16, "unit": "psi"}
